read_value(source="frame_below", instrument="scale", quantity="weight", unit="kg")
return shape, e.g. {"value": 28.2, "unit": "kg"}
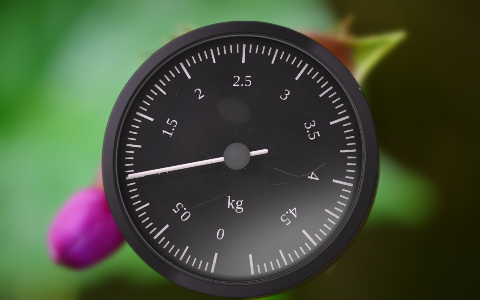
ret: {"value": 1, "unit": "kg"}
